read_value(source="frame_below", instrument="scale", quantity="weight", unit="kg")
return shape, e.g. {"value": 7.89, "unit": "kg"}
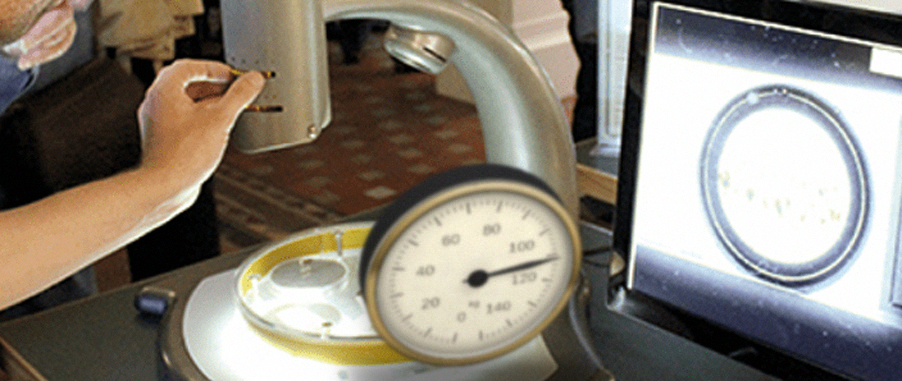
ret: {"value": 110, "unit": "kg"}
